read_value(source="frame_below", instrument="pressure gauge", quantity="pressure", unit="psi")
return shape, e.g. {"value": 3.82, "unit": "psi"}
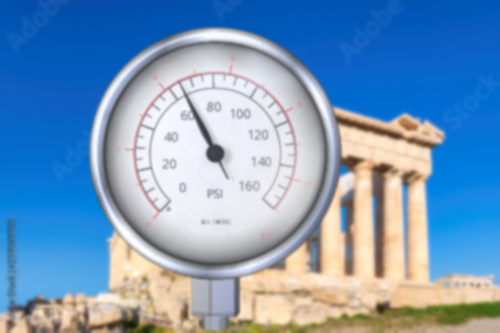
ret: {"value": 65, "unit": "psi"}
